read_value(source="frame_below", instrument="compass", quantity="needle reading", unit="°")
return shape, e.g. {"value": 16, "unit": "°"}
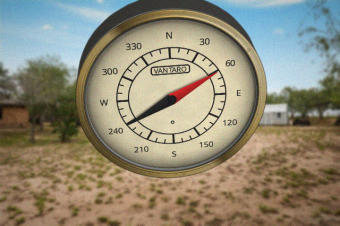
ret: {"value": 60, "unit": "°"}
